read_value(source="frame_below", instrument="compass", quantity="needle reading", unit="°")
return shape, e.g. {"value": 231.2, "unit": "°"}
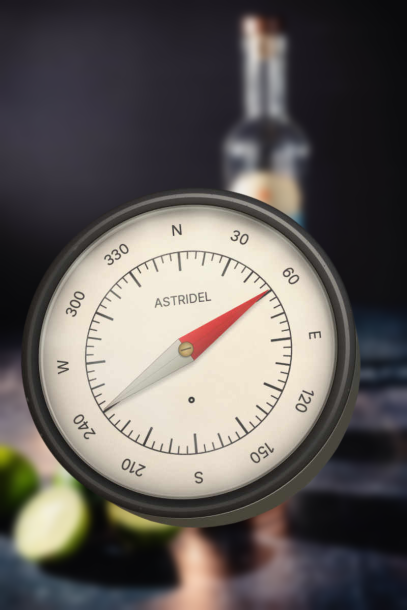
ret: {"value": 60, "unit": "°"}
